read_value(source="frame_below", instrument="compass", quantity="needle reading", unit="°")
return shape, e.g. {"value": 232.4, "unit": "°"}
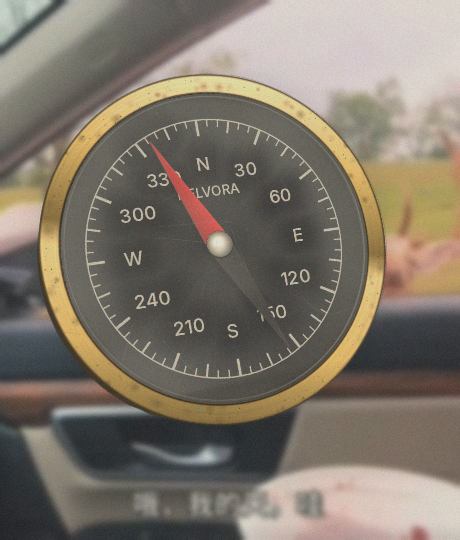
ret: {"value": 335, "unit": "°"}
